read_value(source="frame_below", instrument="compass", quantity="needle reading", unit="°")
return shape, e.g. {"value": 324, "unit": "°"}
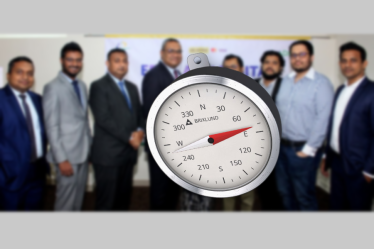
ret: {"value": 80, "unit": "°"}
